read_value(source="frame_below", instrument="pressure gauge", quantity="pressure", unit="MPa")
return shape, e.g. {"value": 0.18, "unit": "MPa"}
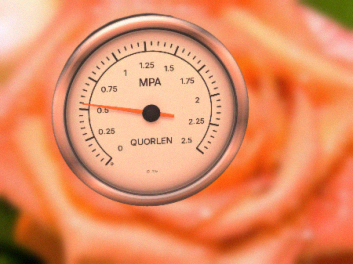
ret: {"value": 0.55, "unit": "MPa"}
